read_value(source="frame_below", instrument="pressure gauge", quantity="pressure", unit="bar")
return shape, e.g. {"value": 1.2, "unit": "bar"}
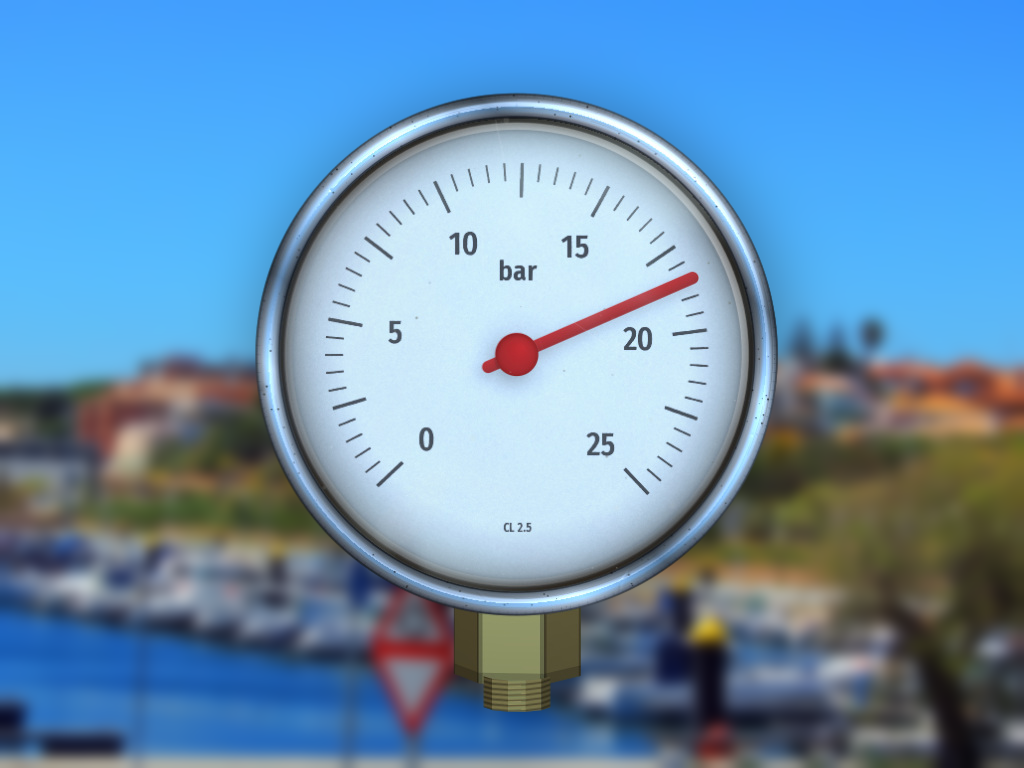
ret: {"value": 18.5, "unit": "bar"}
